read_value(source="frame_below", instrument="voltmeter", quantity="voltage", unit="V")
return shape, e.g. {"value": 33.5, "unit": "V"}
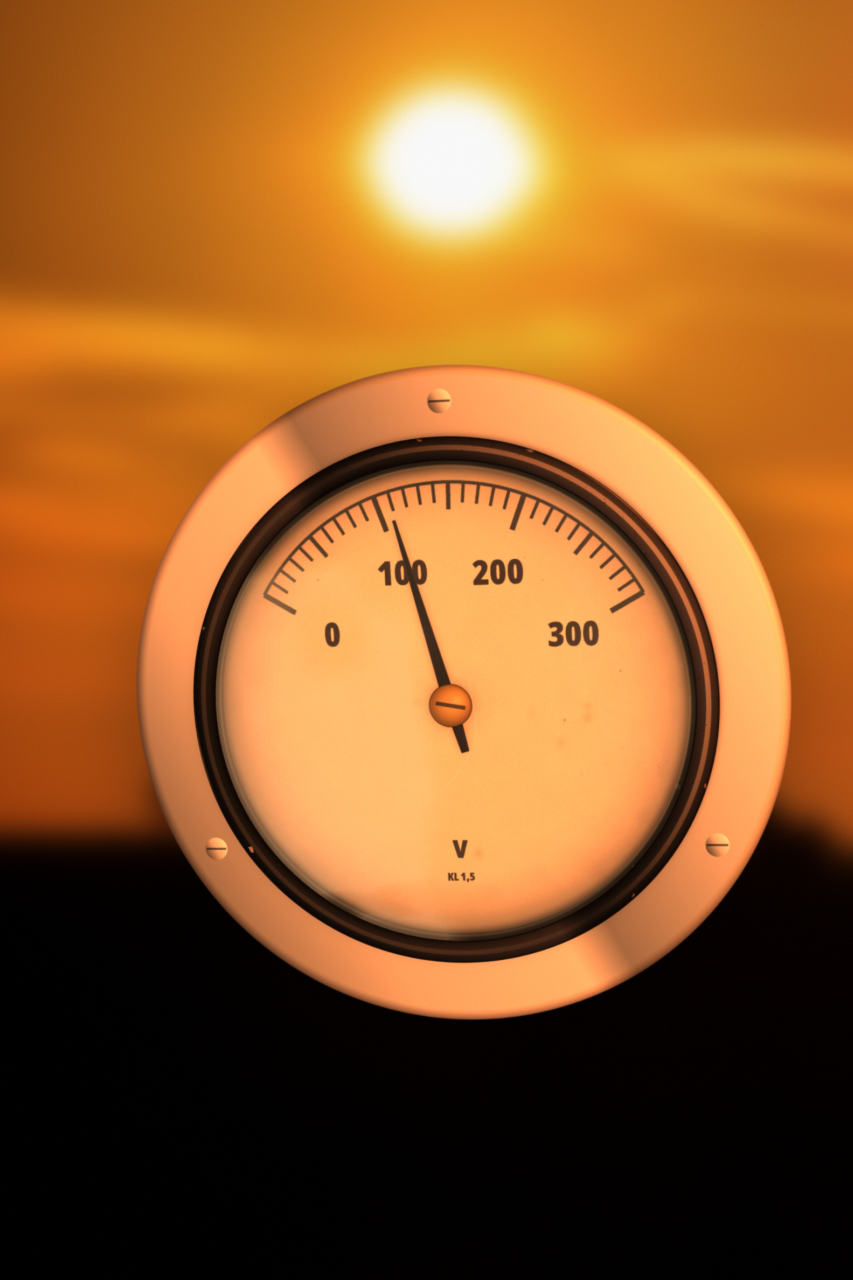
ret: {"value": 110, "unit": "V"}
